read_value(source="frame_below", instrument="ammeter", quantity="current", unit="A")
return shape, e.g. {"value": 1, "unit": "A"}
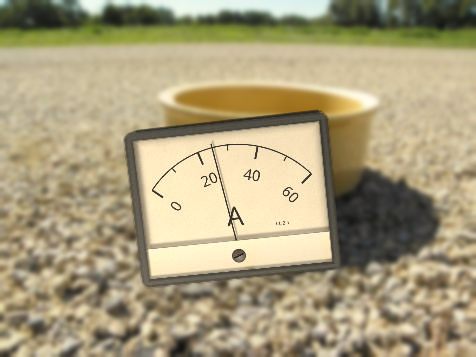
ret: {"value": 25, "unit": "A"}
